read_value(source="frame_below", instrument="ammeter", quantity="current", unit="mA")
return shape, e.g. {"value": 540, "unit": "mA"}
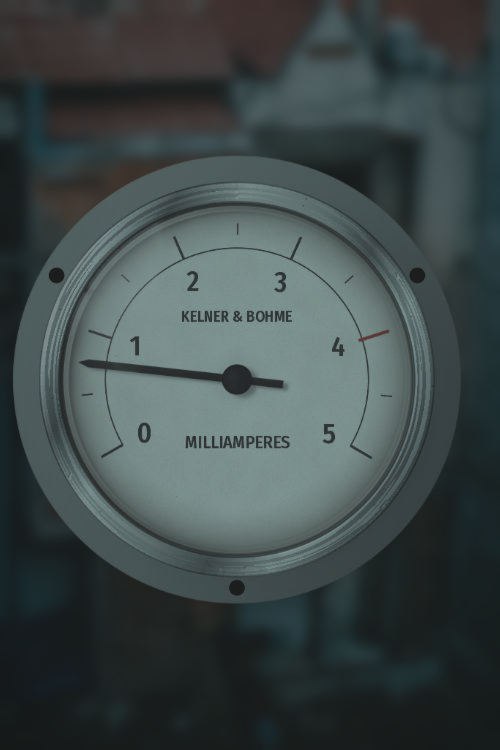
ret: {"value": 0.75, "unit": "mA"}
